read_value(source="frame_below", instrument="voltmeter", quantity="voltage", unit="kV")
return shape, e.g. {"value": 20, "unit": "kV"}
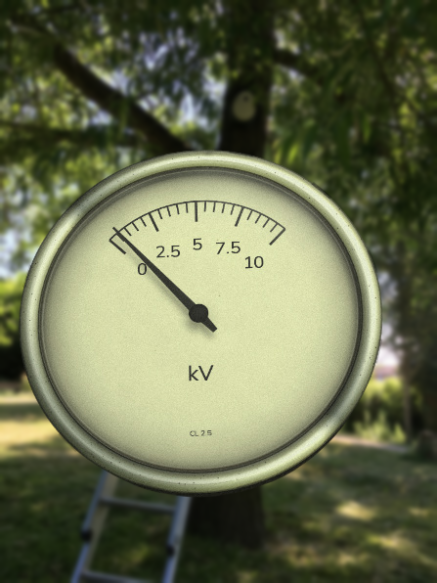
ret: {"value": 0.5, "unit": "kV"}
